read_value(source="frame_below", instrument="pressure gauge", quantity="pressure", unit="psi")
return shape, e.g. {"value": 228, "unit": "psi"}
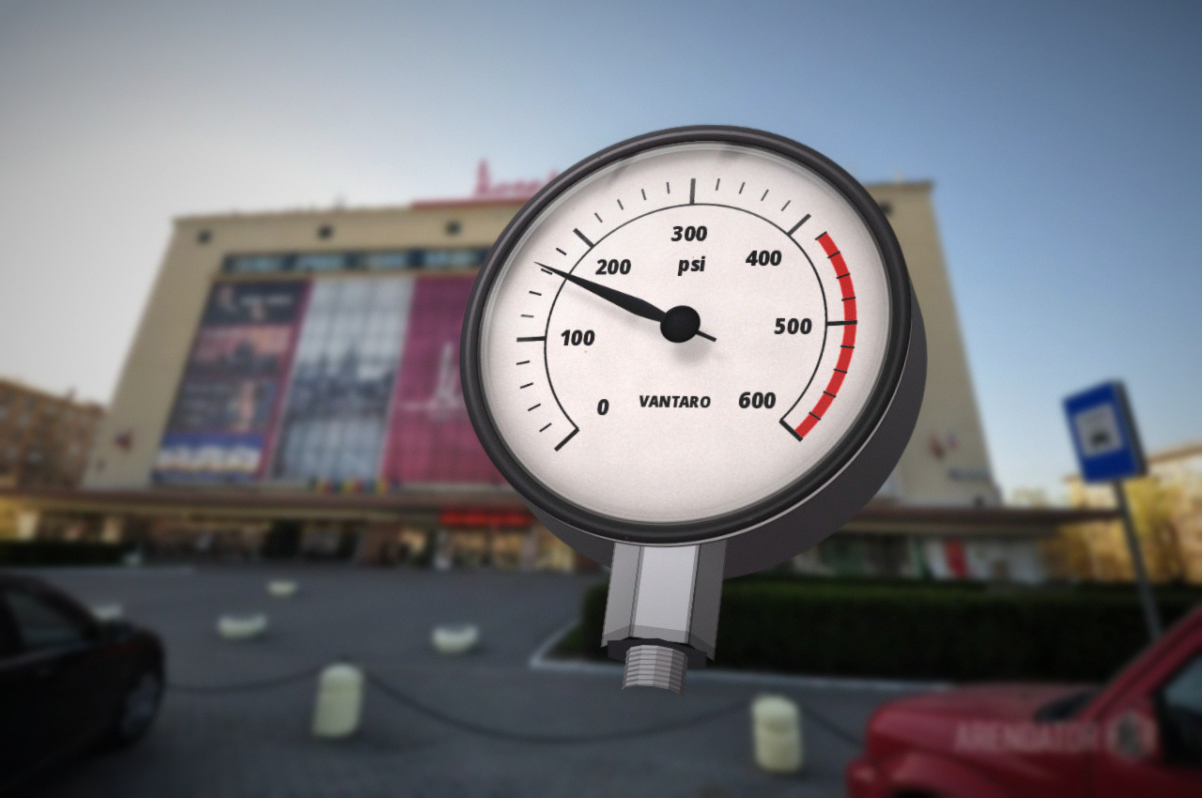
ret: {"value": 160, "unit": "psi"}
